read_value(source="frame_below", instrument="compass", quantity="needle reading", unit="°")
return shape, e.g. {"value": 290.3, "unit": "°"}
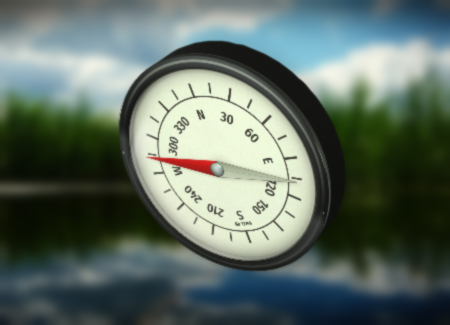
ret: {"value": 285, "unit": "°"}
